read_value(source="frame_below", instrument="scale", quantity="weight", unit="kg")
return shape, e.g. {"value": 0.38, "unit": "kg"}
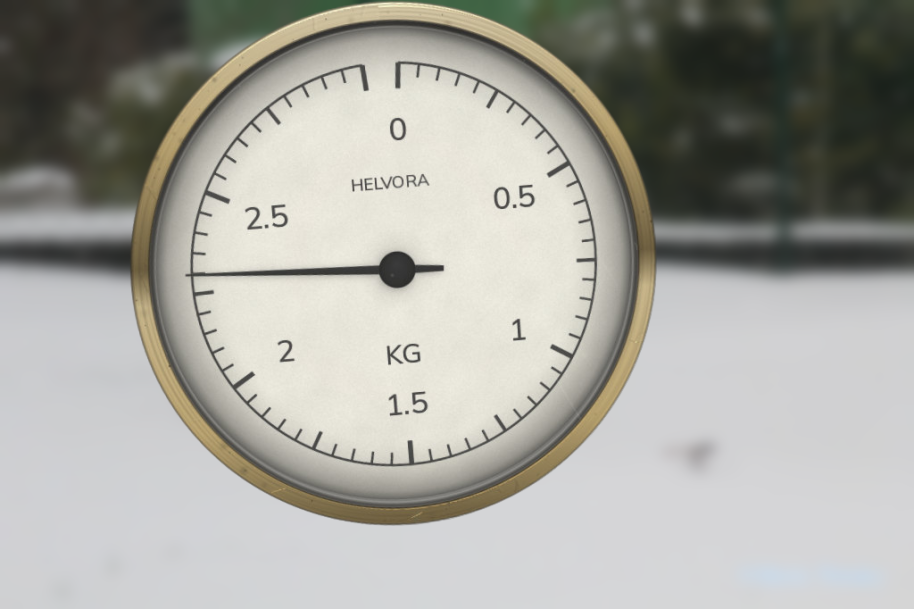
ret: {"value": 2.3, "unit": "kg"}
